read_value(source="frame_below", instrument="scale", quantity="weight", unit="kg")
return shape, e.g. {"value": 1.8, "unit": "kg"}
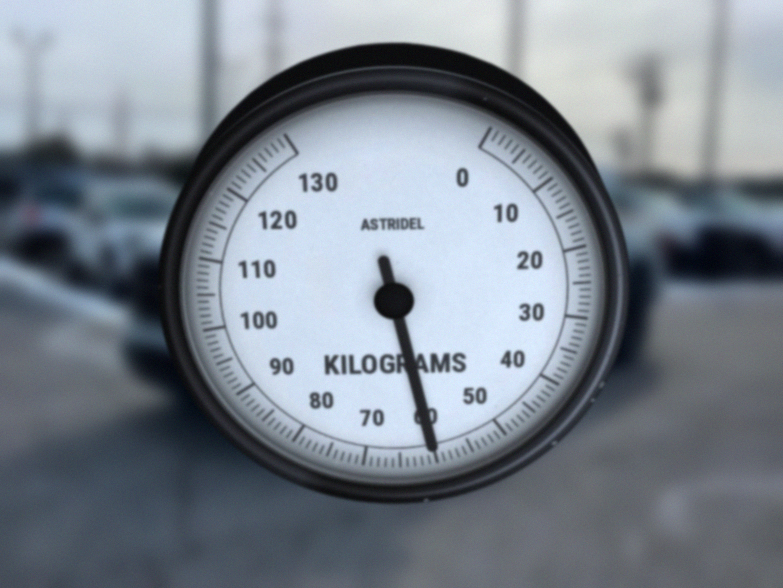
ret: {"value": 60, "unit": "kg"}
